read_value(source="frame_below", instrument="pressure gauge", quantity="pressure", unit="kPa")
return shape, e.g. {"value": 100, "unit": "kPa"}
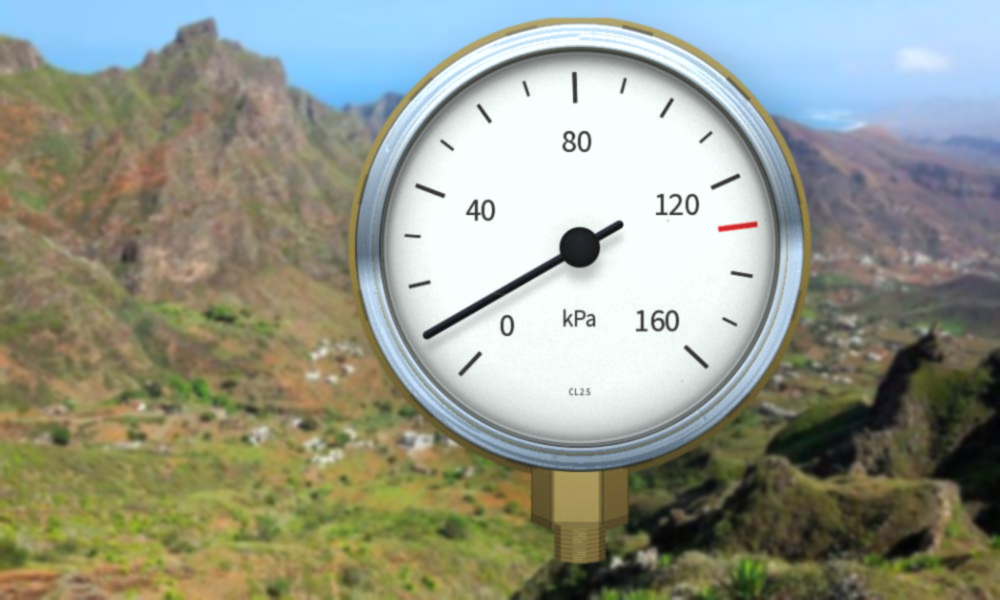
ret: {"value": 10, "unit": "kPa"}
